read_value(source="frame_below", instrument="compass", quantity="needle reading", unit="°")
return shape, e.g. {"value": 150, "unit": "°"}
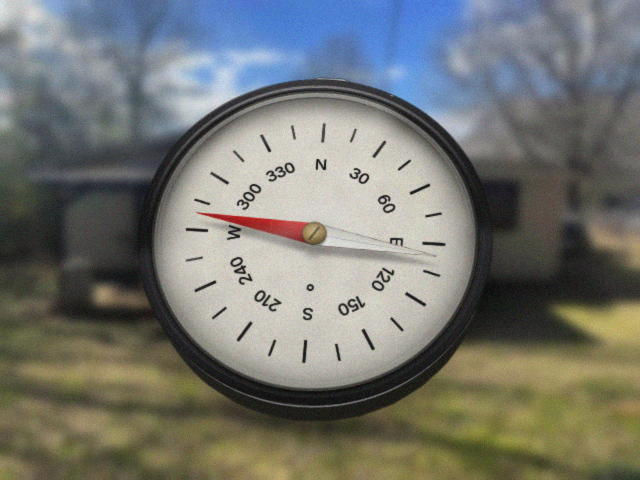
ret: {"value": 277.5, "unit": "°"}
